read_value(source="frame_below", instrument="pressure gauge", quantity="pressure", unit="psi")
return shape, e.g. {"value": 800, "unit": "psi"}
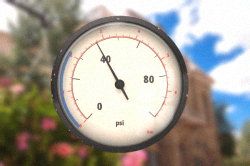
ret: {"value": 40, "unit": "psi"}
